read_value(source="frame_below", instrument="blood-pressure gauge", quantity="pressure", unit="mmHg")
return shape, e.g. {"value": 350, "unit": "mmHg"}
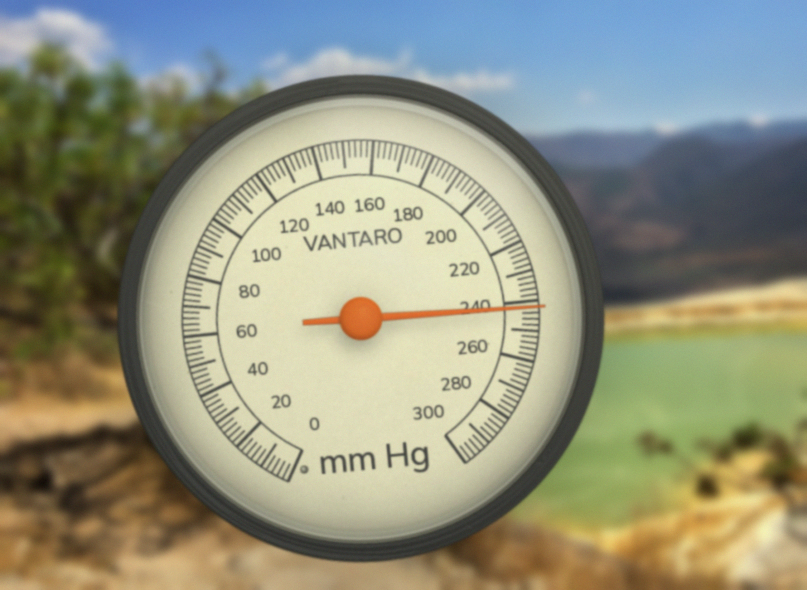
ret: {"value": 242, "unit": "mmHg"}
